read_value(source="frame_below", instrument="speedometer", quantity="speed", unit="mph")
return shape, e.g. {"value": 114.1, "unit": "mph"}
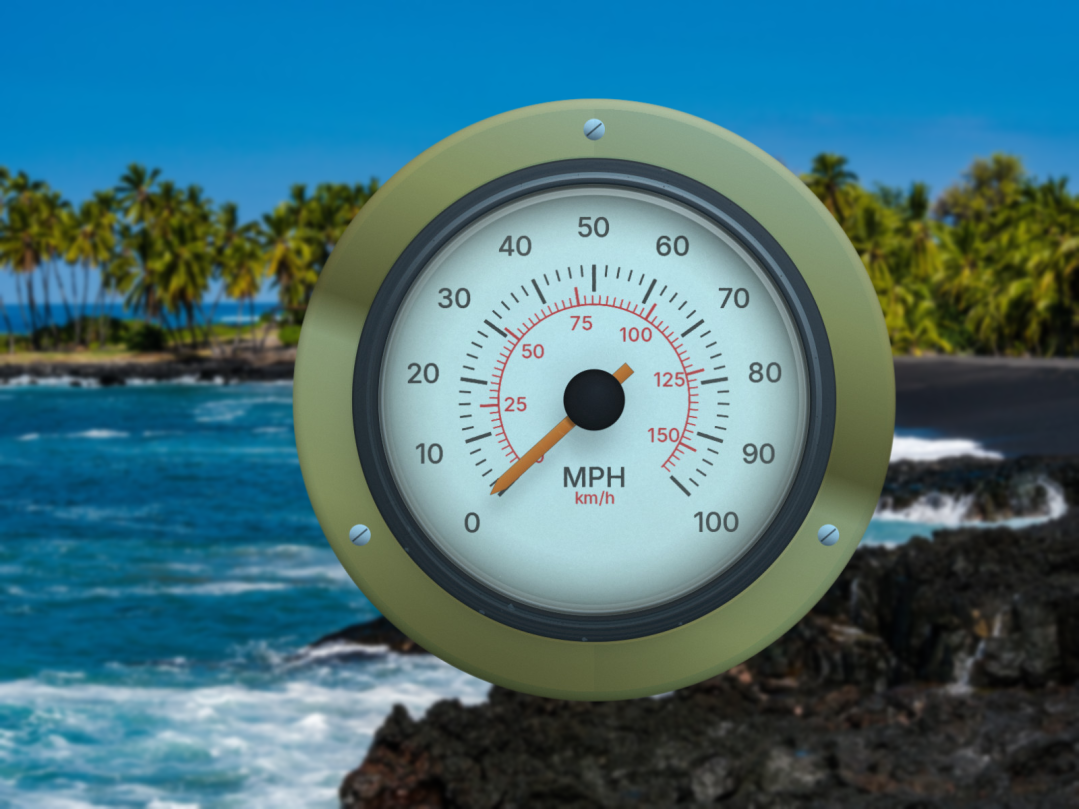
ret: {"value": 1, "unit": "mph"}
